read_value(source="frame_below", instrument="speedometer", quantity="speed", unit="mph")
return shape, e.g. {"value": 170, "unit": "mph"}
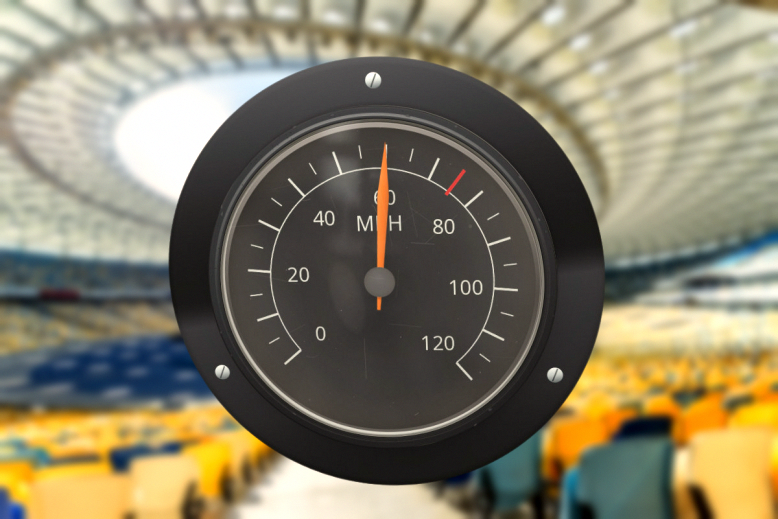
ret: {"value": 60, "unit": "mph"}
